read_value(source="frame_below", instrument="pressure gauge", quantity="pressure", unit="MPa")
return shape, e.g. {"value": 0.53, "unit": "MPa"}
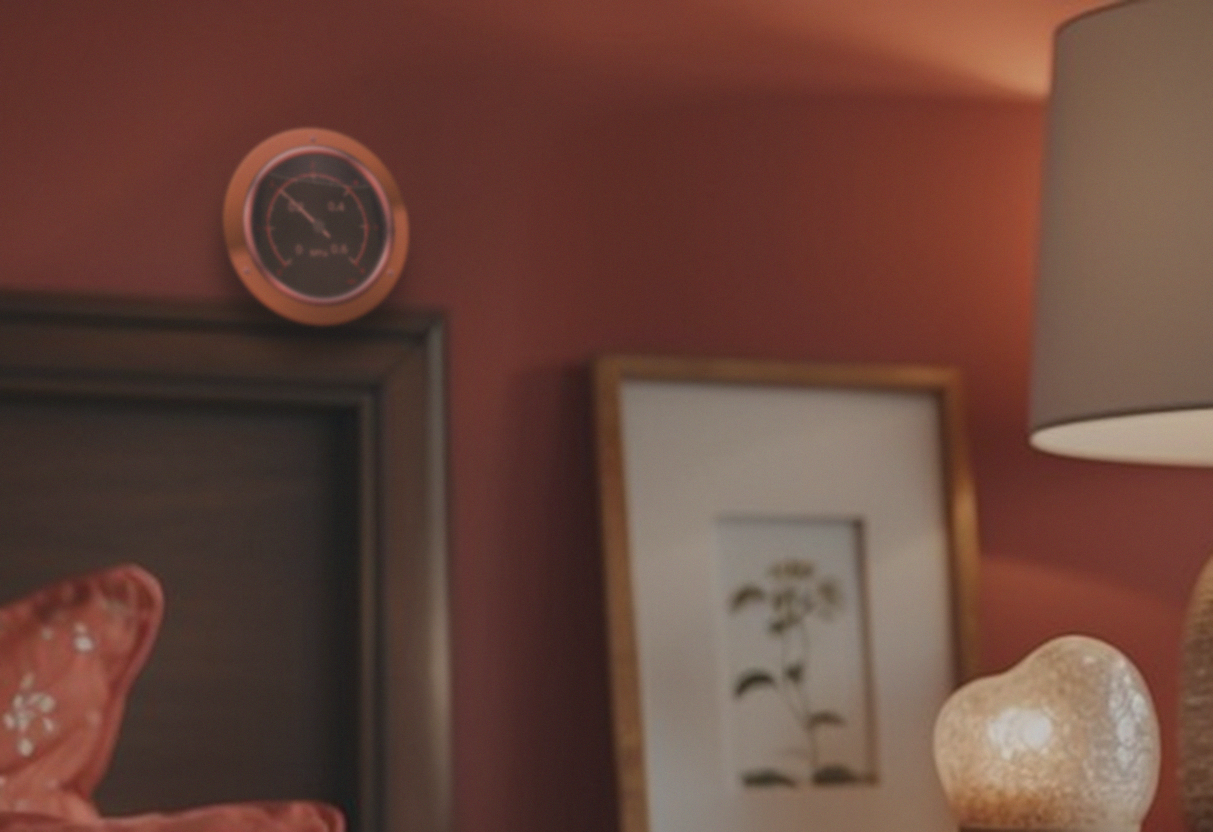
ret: {"value": 0.2, "unit": "MPa"}
